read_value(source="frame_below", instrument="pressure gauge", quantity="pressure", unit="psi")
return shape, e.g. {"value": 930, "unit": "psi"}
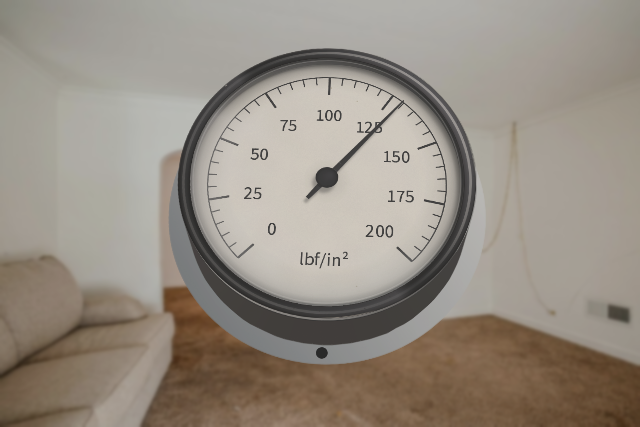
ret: {"value": 130, "unit": "psi"}
